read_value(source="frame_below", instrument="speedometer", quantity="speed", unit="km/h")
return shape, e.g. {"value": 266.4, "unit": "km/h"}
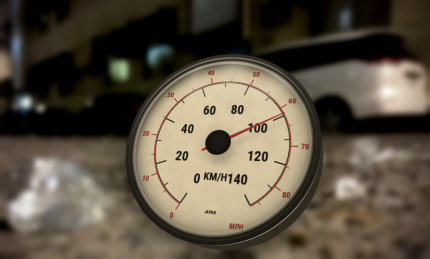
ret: {"value": 100, "unit": "km/h"}
